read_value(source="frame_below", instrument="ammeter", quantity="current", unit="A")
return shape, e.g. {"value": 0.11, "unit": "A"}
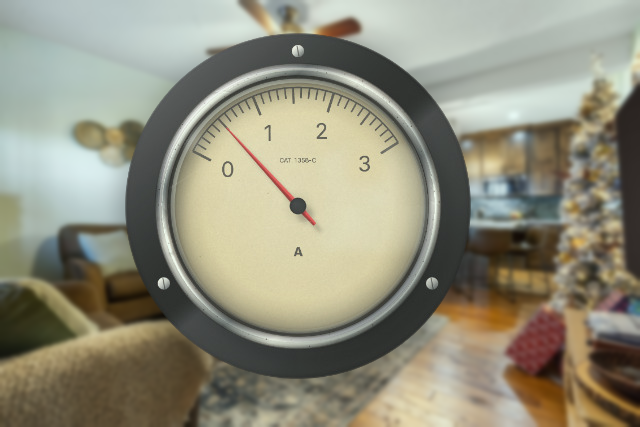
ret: {"value": 0.5, "unit": "A"}
